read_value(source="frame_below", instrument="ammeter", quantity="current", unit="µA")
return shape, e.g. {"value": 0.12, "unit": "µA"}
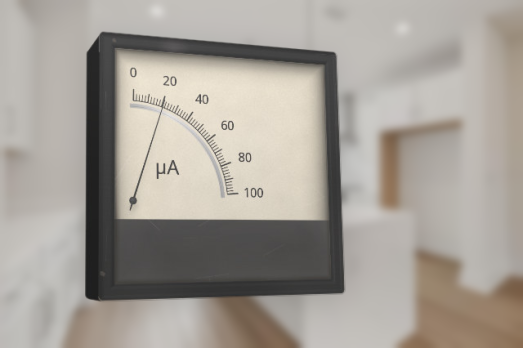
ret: {"value": 20, "unit": "µA"}
